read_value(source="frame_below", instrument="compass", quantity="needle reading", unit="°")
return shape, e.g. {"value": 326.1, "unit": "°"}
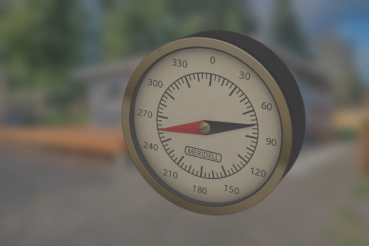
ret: {"value": 255, "unit": "°"}
